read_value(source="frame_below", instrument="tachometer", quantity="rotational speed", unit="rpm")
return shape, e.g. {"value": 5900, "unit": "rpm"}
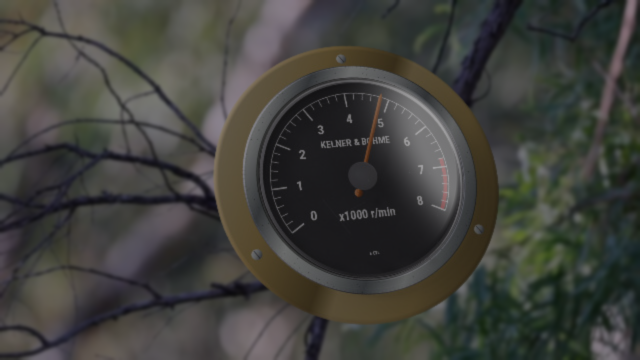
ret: {"value": 4800, "unit": "rpm"}
